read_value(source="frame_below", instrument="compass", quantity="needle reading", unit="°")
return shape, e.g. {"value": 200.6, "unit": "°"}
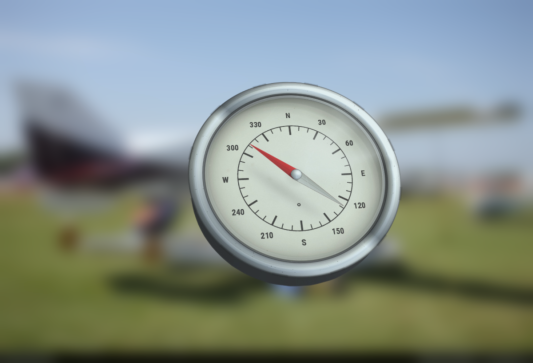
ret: {"value": 310, "unit": "°"}
